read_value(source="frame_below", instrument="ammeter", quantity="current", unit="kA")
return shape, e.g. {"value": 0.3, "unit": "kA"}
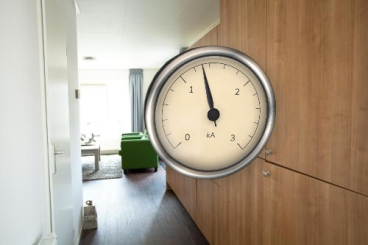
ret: {"value": 1.3, "unit": "kA"}
